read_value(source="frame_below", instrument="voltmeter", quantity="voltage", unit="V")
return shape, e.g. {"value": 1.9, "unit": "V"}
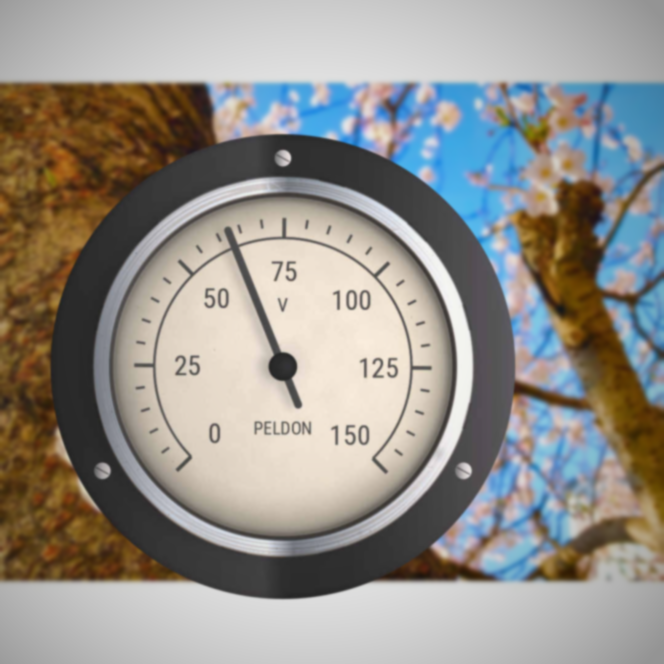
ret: {"value": 62.5, "unit": "V"}
